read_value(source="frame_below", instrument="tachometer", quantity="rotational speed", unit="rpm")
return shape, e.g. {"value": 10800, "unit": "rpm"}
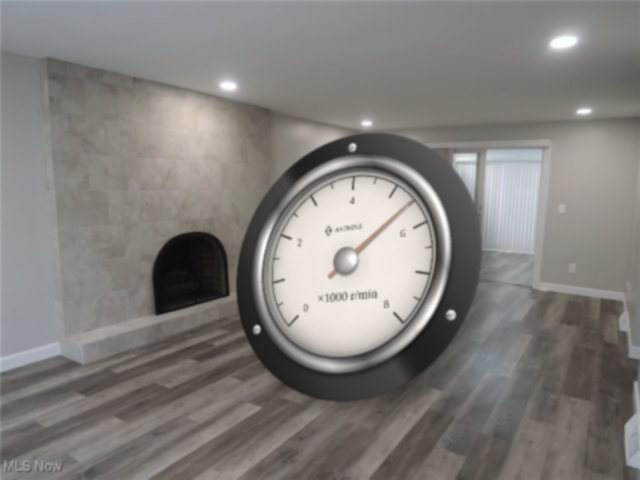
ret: {"value": 5500, "unit": "rpm"}
